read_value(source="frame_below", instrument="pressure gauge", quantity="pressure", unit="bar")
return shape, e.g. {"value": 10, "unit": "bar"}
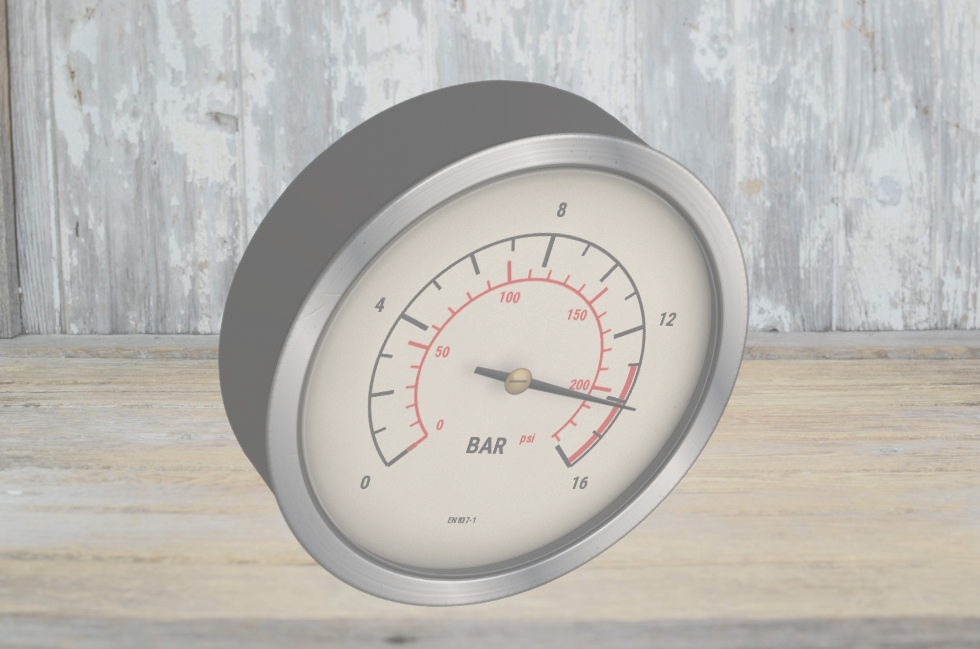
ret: {"value": 14, "unit": "bar"}
